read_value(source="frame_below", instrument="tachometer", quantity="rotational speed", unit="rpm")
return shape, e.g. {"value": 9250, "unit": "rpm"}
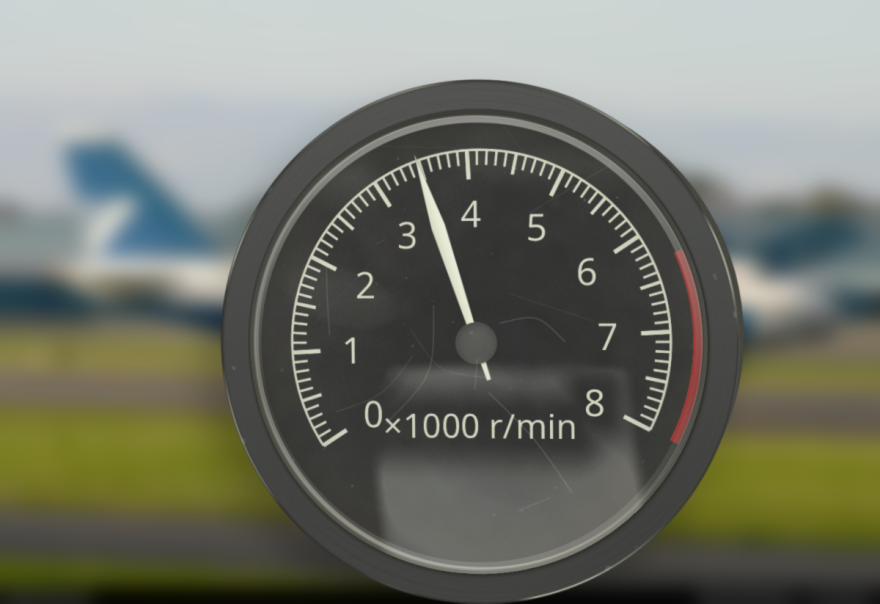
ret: {"value": 3500, "unit": "rpm"}
